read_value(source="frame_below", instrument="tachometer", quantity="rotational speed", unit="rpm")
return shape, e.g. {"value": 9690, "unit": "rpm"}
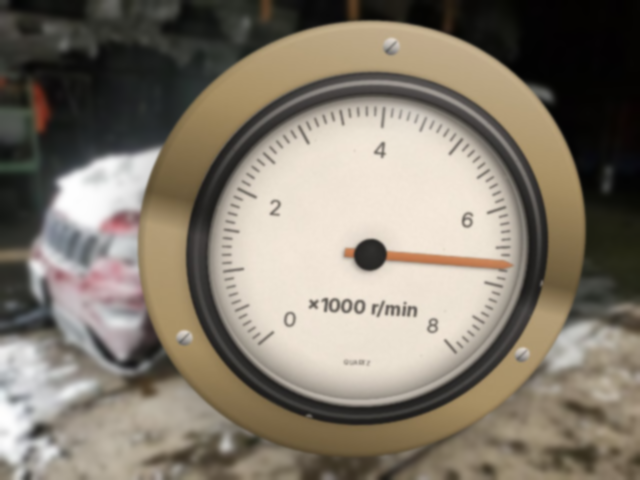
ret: {"value": 6700, "unit": "rpm"}
